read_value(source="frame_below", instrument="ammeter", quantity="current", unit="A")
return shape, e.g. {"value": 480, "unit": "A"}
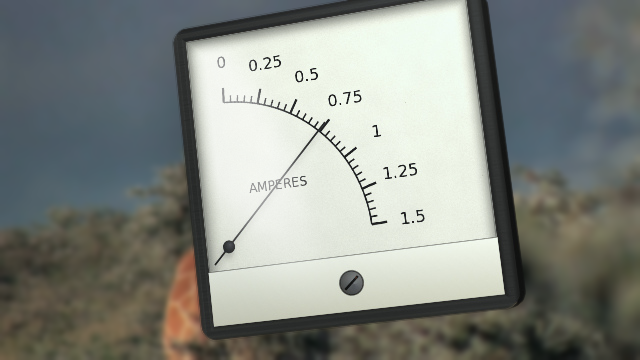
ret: {"value": 0.75, "unit": "A"}
